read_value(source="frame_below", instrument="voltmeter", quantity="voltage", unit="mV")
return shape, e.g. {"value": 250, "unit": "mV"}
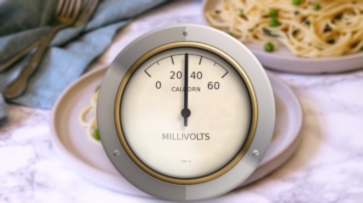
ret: {"value": 30, "unit": "mV"}
